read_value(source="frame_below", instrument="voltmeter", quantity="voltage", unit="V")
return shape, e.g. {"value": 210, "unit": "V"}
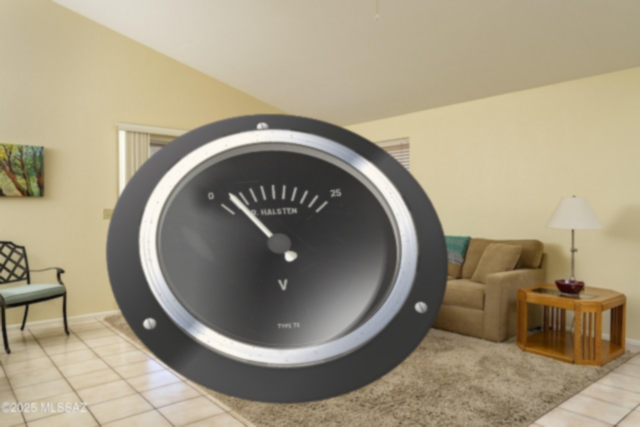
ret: {"value": 2.5, "unit": "V"}
